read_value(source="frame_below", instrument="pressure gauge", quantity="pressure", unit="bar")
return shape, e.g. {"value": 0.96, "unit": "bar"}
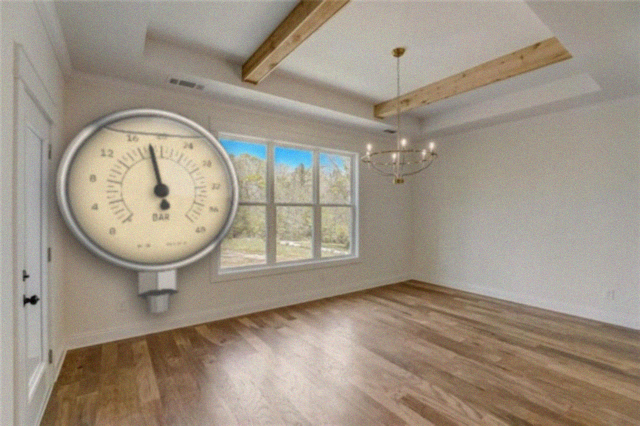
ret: {"value": 18, "unit": "bar"}
